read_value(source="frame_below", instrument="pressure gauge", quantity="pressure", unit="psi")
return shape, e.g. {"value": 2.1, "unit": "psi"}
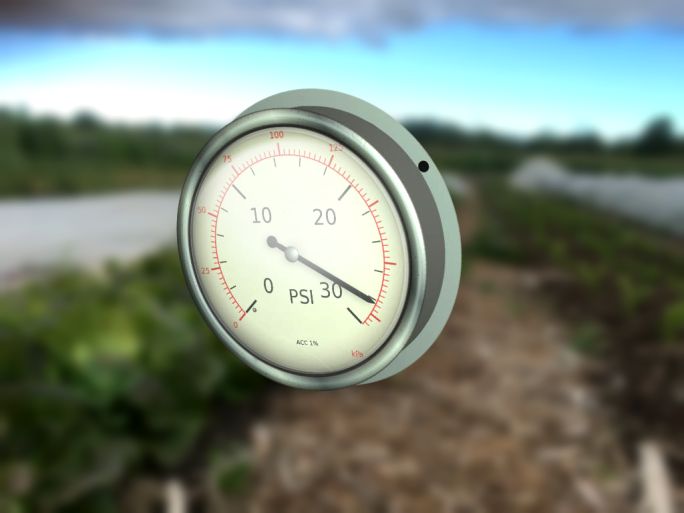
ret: {"value": 28, "unit": "psi"}
